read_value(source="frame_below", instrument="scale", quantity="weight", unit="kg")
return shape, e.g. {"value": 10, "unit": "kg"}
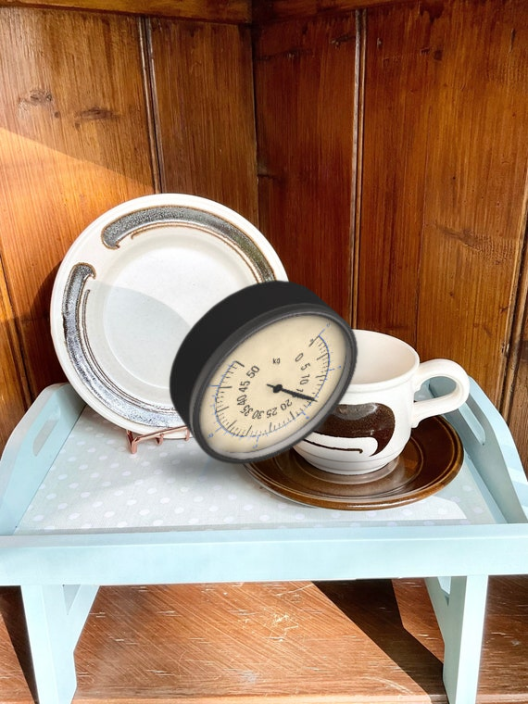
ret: {"value": 15, "unit": "kg"}
